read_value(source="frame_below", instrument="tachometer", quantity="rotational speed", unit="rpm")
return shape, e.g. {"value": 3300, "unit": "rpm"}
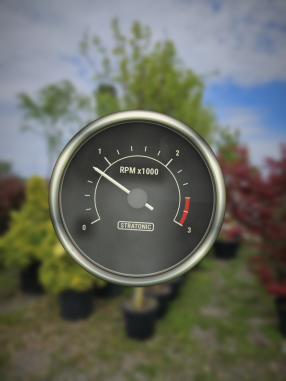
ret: {"value": 800, "unit": "rpm"}
